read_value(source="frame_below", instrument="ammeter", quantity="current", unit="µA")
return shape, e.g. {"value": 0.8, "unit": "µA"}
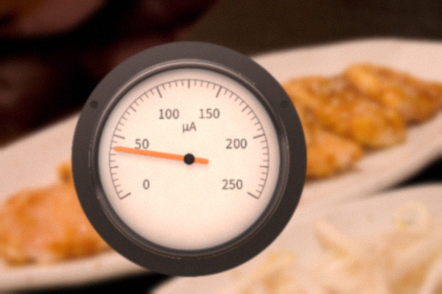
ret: {"value": 40, "unit": "µA"}
